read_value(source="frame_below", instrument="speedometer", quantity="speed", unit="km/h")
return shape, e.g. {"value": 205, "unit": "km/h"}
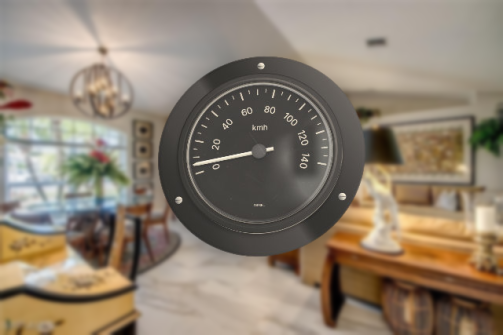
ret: {"value": 5, "unit": "km/h"}
